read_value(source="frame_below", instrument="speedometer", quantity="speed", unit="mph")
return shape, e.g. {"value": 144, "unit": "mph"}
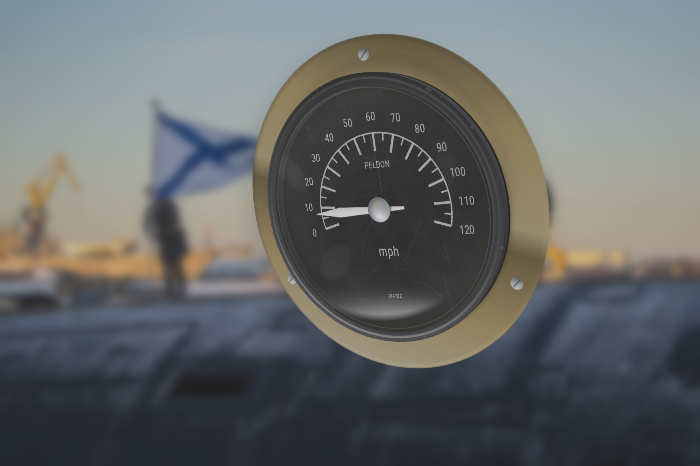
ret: {"value": 7.5, "unit": "mph"}
